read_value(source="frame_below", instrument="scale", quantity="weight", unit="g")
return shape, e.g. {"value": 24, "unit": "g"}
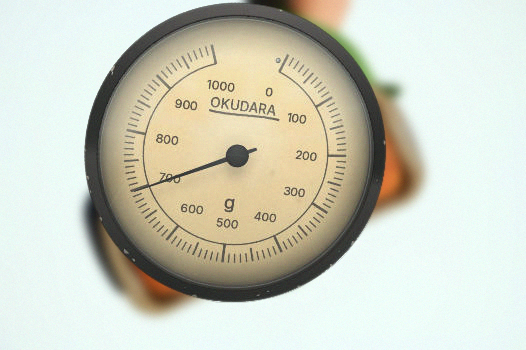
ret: {"value": 700, "unit": "g"}
